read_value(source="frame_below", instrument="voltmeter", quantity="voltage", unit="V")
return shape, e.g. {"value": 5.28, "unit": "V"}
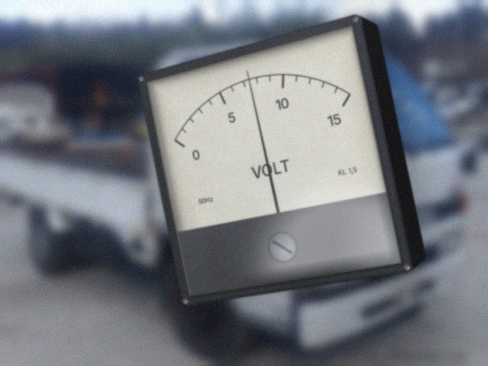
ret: {"value": 7.5, "unit": "V"}
